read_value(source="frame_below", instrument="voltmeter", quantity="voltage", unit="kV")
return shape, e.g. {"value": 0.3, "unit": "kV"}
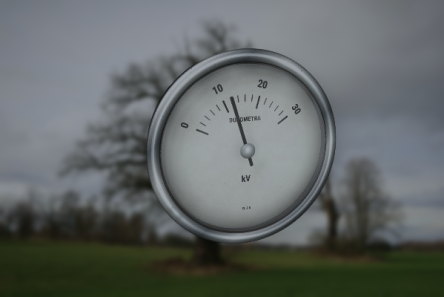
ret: {"value": 12, "unit": "kV"}
